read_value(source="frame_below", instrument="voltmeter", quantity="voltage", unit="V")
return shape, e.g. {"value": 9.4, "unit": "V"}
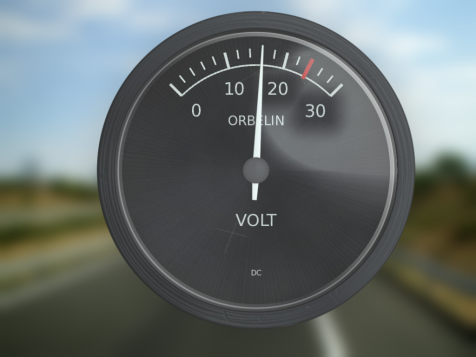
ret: {"value": 16, "unit": "V"}
